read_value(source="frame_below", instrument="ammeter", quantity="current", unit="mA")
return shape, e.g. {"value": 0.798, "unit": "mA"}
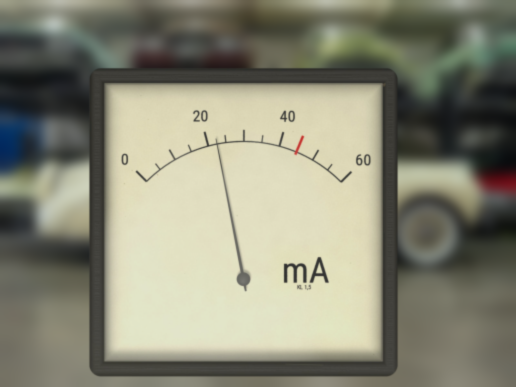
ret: {"value": 22.5, "unit": "mA"}
